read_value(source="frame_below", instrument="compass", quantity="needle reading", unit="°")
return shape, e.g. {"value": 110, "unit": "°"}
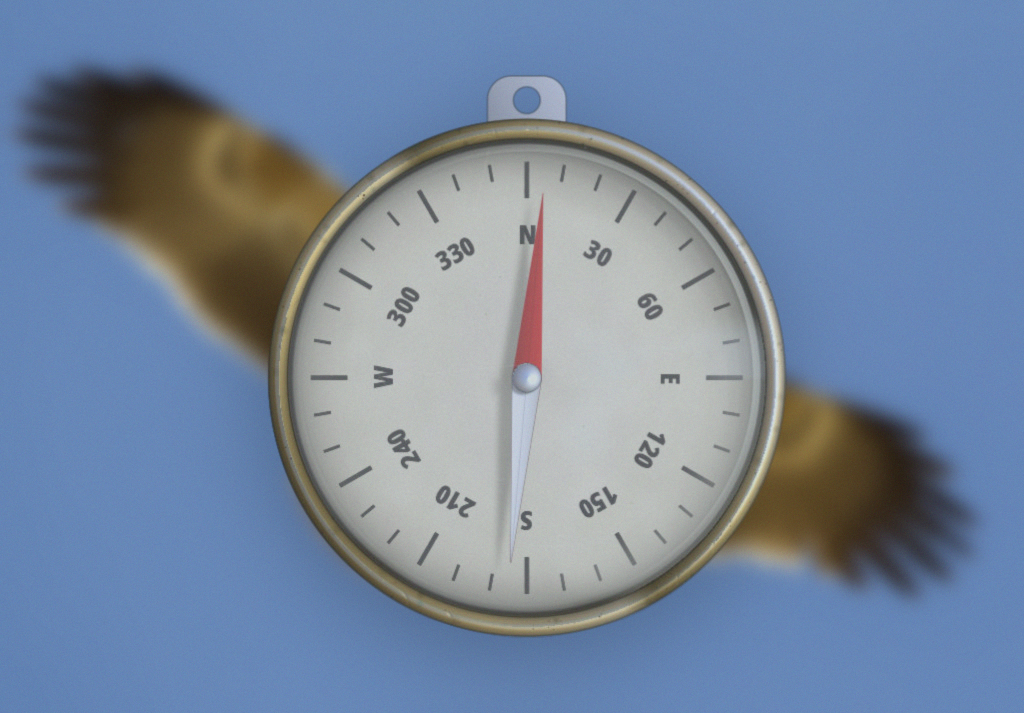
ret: {"value": 5, "unit": "°"}
